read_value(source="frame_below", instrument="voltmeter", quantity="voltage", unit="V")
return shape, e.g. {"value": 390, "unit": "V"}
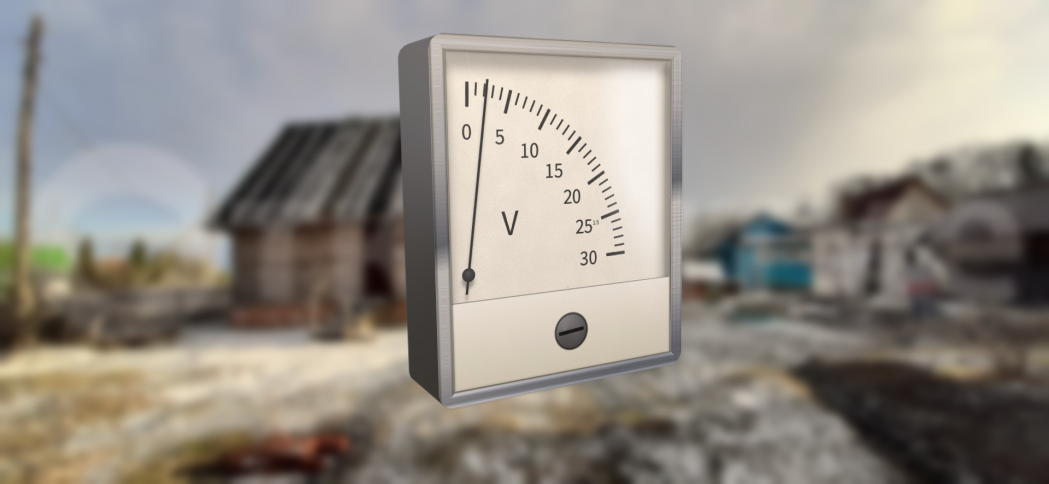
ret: {"value": 2, "unit": "V"}
